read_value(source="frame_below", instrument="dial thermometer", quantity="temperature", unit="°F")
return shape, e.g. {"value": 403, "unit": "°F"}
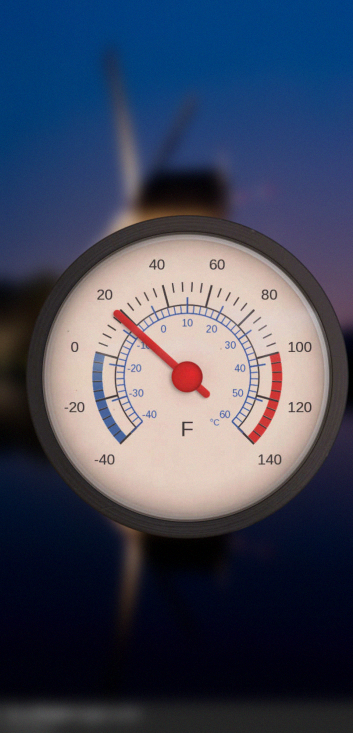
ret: {"value": 18, "unit": "°F"}
